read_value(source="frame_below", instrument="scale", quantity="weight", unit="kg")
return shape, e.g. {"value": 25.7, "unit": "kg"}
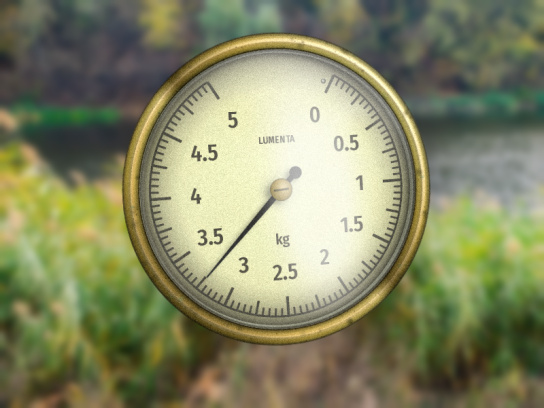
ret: {"value": 3.25, "unit": "kg"}
